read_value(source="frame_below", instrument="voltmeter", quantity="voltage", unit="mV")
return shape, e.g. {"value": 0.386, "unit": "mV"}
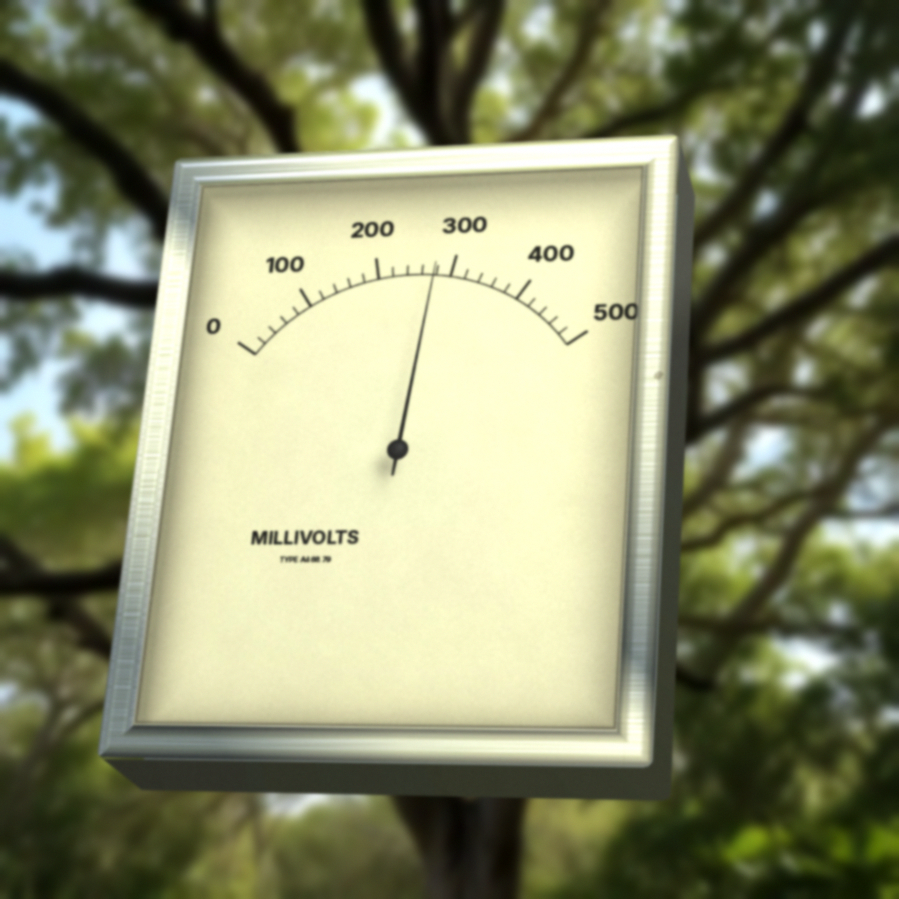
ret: {"value": 280, "unit": "mV"}
